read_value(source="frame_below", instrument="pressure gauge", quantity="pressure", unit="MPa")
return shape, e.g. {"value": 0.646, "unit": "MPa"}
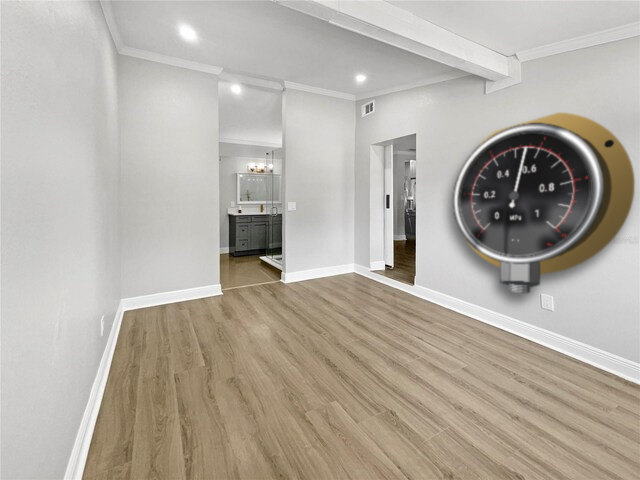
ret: {"value": 0.55, "unit": "MPa"}
